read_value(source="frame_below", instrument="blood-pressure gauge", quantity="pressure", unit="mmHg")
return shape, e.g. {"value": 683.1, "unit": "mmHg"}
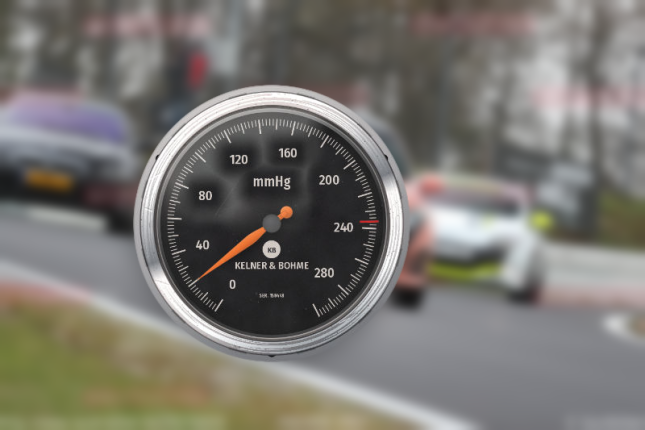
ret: {"value": 20, "unit": "mmHg"}
